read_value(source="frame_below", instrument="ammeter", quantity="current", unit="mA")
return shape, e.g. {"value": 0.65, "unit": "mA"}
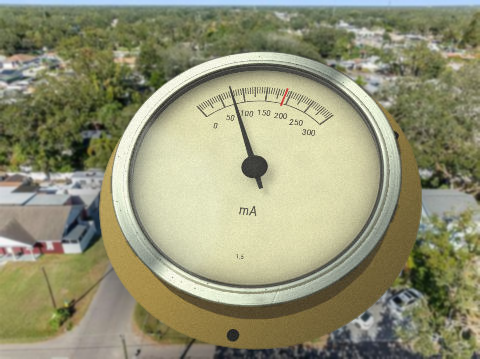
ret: {"value": 75, "unit": "mA"}
